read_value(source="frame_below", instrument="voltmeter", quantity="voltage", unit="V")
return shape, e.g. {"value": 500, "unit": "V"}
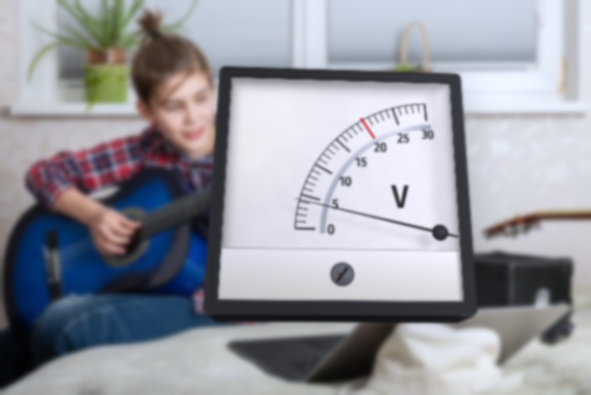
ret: {"value": 4, "unit": "V"}
